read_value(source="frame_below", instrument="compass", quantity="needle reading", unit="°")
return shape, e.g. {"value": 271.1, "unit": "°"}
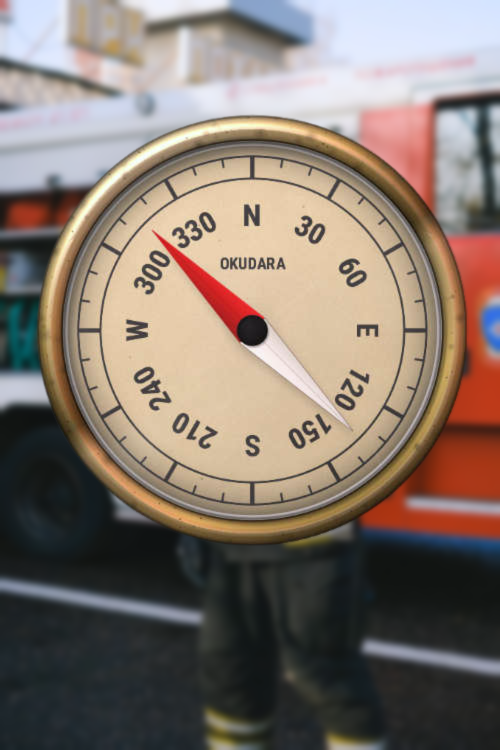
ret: {"value": 315, "unit": "°"}
